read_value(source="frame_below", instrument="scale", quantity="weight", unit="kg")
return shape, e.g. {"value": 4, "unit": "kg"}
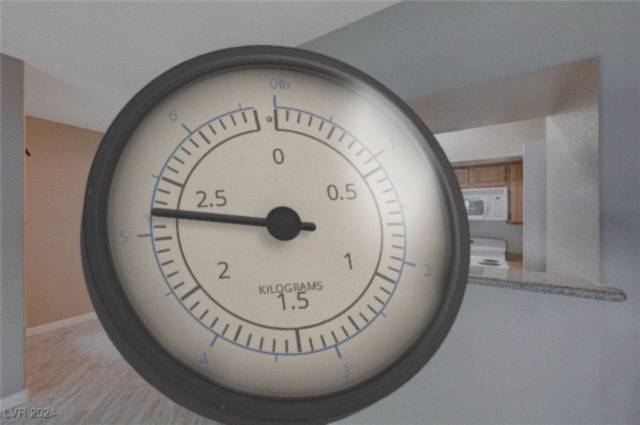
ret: {"value": 2.35, "unit": "kg"}
